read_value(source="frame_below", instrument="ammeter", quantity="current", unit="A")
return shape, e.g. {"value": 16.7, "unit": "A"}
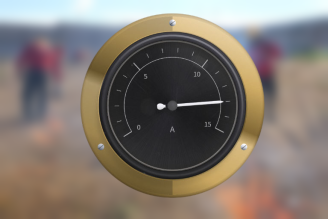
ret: {"value": 13, "unit": "A"}
